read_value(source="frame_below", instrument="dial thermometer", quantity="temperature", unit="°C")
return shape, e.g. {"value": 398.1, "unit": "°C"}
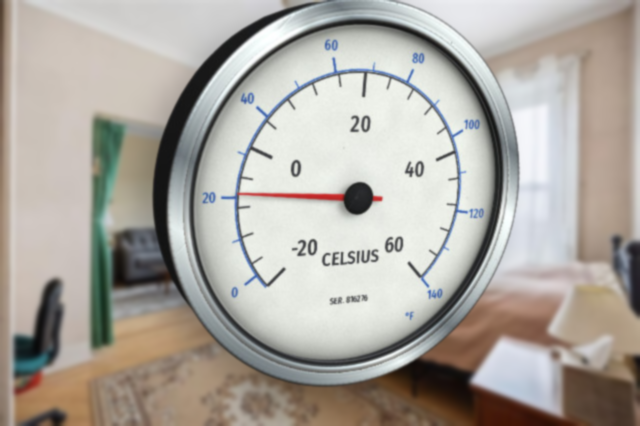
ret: {"value": -6, "unit": "°C"}
